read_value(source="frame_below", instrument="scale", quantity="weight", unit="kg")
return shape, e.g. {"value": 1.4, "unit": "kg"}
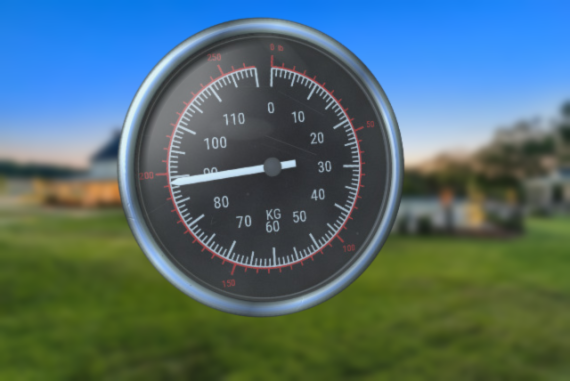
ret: {"value": 89, "unit": "kg"}
